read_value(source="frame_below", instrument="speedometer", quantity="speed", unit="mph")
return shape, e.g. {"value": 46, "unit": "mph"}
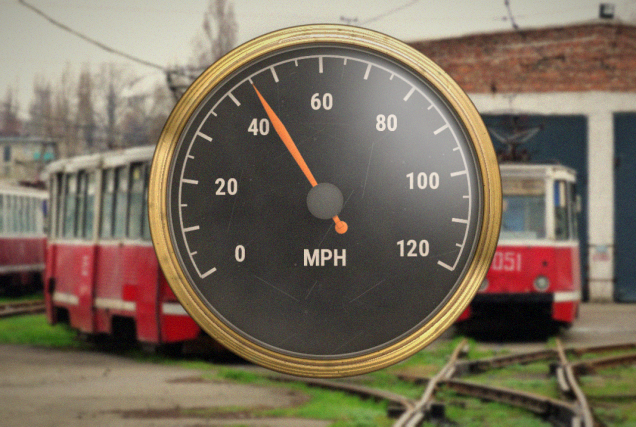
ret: {"value": 45, "unit": "mph"}
